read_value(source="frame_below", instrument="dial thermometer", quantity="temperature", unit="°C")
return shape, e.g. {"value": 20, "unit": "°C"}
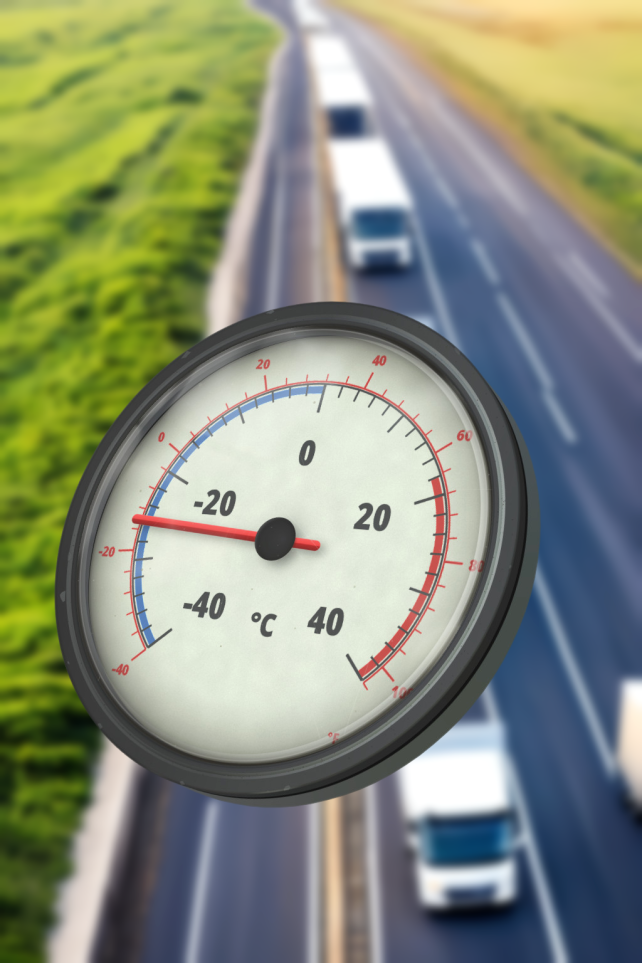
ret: {"value": -26, "unit": "°C"}
